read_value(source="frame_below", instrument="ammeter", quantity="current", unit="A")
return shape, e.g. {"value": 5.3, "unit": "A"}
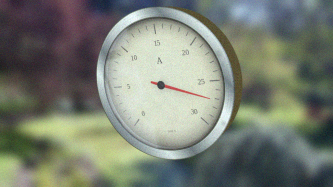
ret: {"value": 27, "unit": "A"}
